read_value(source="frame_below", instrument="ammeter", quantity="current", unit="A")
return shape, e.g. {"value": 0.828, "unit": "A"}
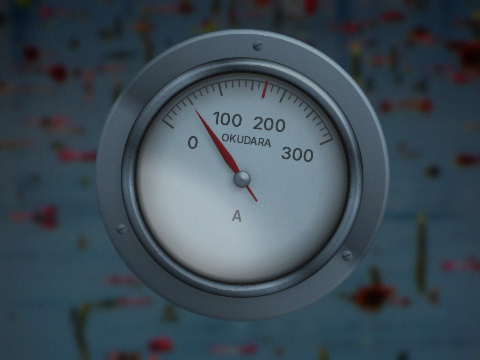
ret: {"value": 50, "unit": "A"}
